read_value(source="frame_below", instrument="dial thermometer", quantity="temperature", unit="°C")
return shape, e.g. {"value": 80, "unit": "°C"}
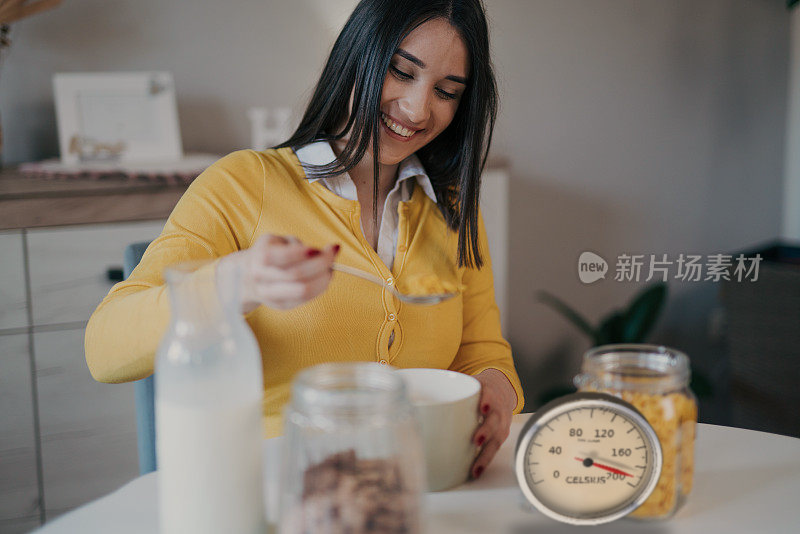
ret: {"value": 190, "unit": "°C"}
